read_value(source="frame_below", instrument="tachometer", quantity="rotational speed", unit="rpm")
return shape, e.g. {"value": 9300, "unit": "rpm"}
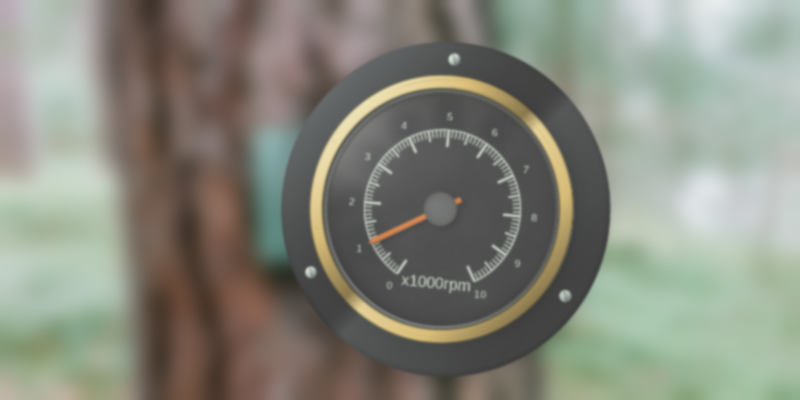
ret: {"value": 1000, "unit": "rpm"}
